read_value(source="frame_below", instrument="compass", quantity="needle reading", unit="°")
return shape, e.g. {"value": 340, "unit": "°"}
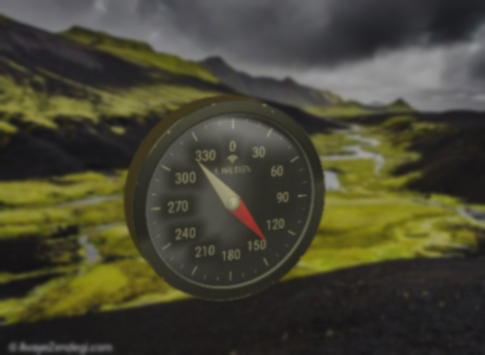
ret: {"value": 140, "unit": "°"}
